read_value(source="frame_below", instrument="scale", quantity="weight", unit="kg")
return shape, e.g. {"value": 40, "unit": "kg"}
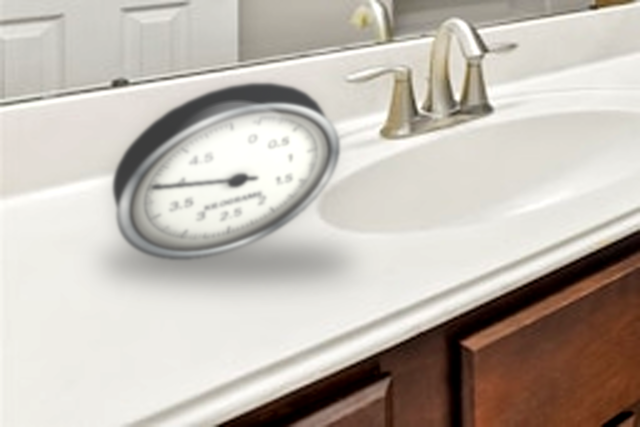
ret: {"value": 4, "unit": "kg"}
